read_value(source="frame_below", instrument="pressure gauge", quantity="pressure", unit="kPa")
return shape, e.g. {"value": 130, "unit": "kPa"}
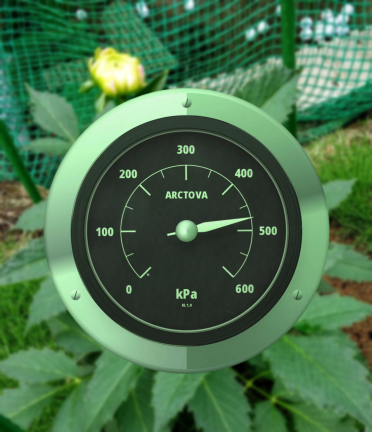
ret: {"value": 475, "unit": "kPa"}
